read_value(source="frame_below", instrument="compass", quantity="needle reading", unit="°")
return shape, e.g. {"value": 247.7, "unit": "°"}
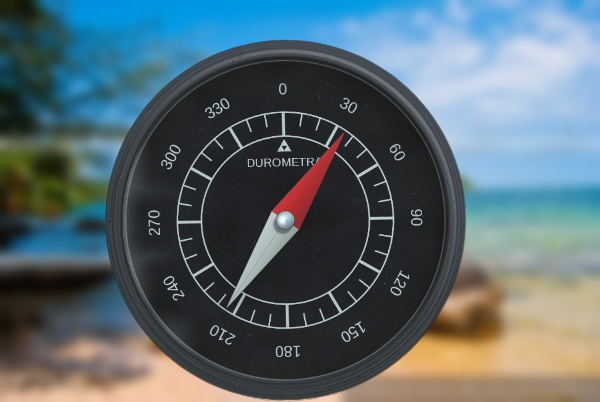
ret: {"value": 35, "unit": "°"}
